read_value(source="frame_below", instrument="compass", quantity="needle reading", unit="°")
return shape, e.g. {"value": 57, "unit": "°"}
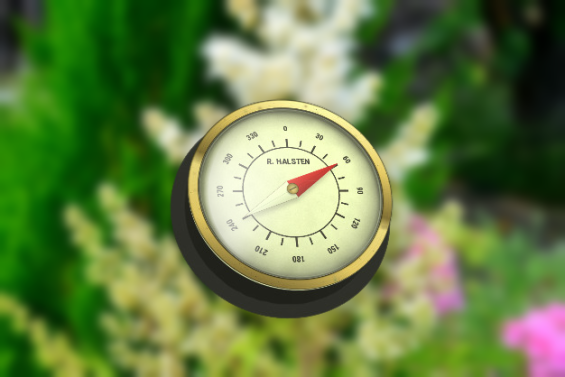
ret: {"value": 60, "unit": "°"}
